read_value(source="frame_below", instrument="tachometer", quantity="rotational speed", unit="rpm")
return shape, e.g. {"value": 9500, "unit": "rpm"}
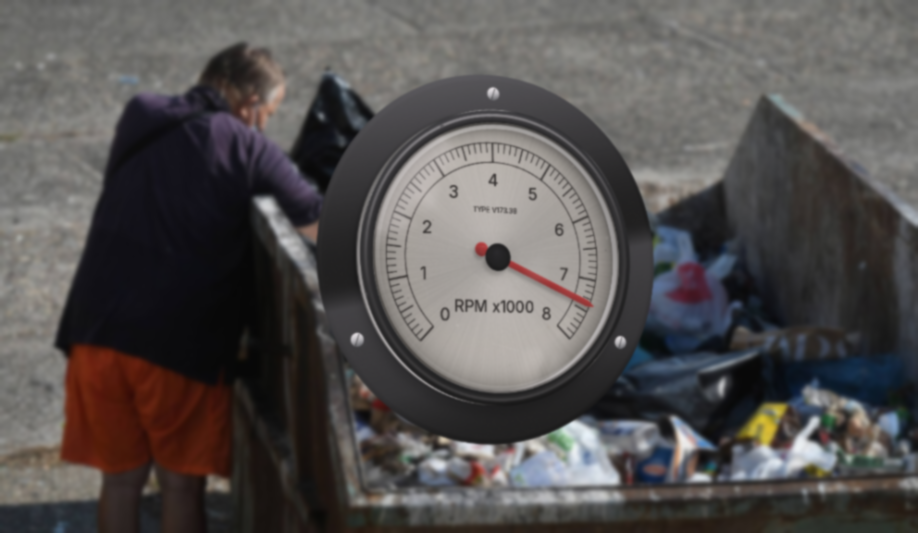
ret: {"value": 7400, "unit": "rpm"}
